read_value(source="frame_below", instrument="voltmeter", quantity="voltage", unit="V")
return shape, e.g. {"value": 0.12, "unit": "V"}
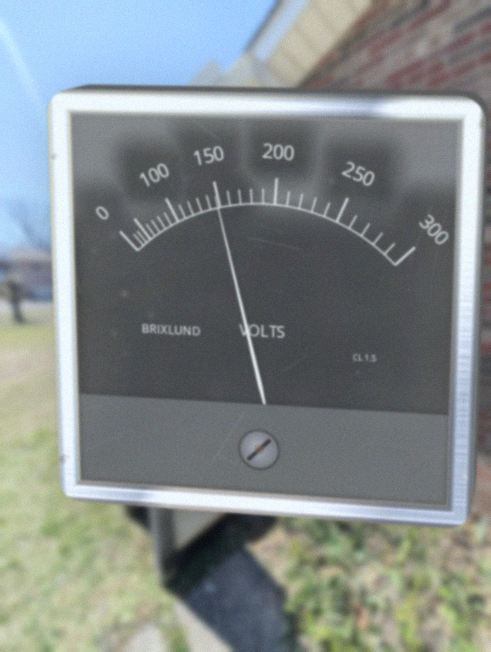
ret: {"value": 150, "unit": "V"}
